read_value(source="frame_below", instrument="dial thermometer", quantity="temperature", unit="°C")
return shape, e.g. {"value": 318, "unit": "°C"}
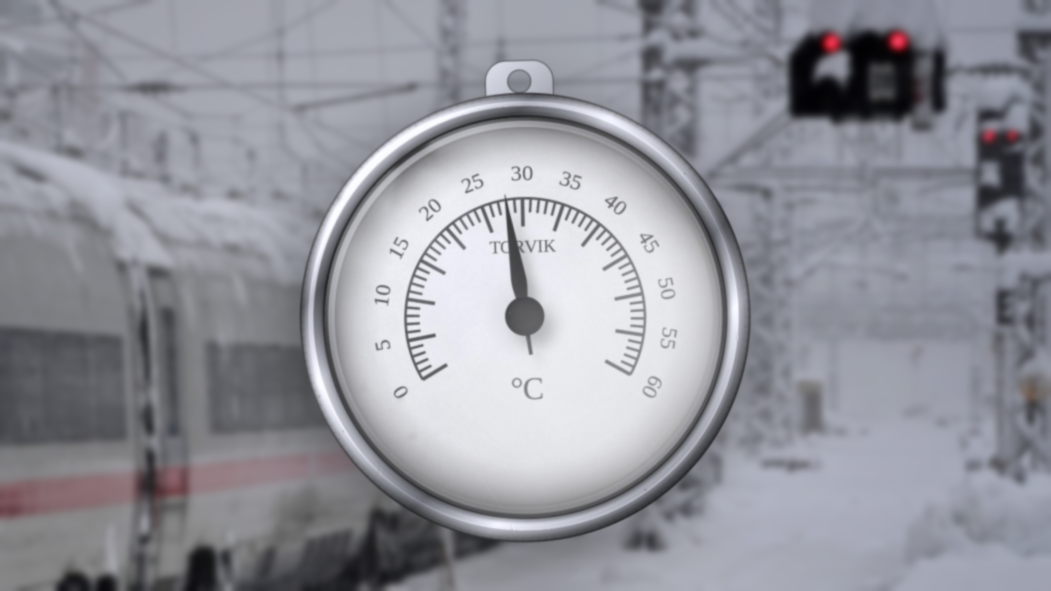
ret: {"value": 28, "unit": "°C"}
